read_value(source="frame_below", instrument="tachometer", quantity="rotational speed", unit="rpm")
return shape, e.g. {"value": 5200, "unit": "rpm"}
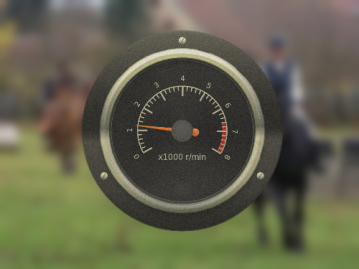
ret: {"value": 1200, "unit": "rpm"}
